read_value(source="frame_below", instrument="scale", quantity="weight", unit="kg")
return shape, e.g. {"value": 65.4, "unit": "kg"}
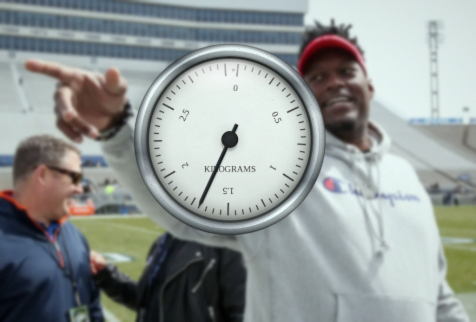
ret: {"value": 1.7, "unit": "kg"}
